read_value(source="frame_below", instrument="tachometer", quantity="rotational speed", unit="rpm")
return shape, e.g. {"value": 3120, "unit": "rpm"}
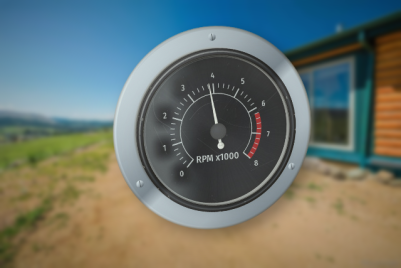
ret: {"value": 3800, "unit": "rpm"}
